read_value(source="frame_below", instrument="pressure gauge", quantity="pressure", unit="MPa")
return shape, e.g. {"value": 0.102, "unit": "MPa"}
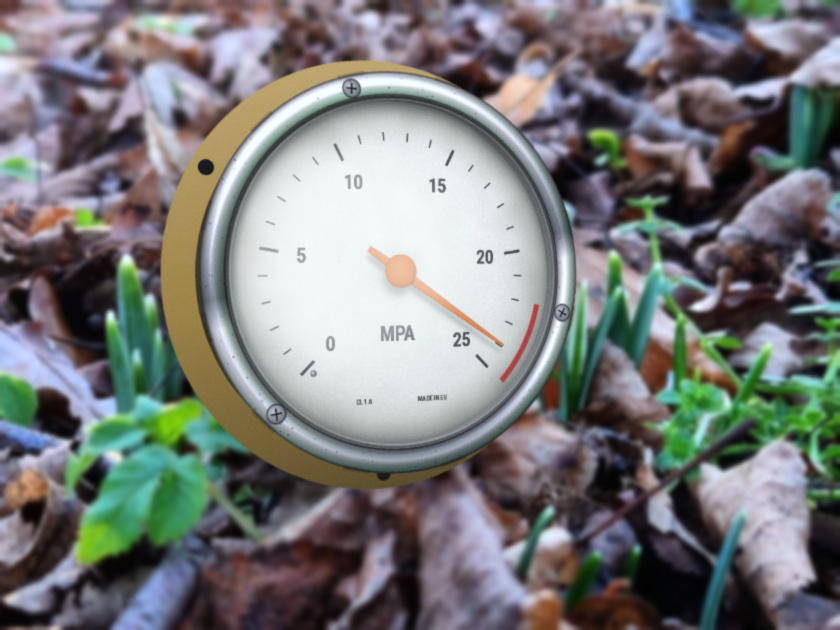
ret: {"value": 24, "unit": "MPa"}
